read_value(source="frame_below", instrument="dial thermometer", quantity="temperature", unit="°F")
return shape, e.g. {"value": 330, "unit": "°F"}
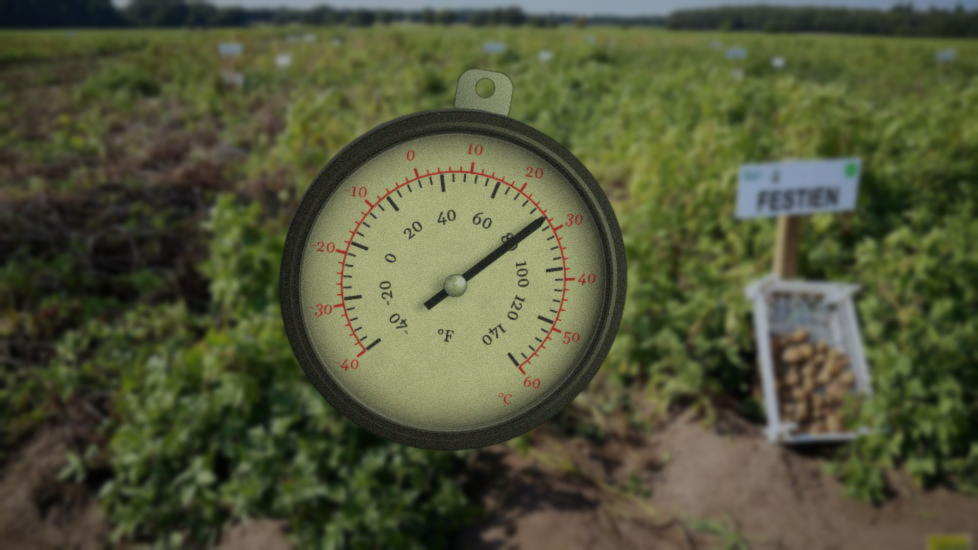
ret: {"value": 80, "unit": "°F"}
